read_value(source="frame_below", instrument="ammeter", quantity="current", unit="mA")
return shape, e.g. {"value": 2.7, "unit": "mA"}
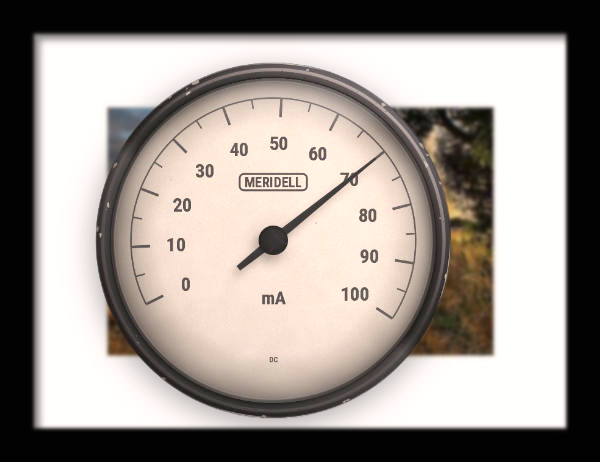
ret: {"value": 70, "unit": "mA"}
